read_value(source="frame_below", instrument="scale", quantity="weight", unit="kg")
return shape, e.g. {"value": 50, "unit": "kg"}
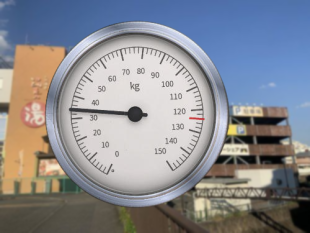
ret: {"value": 34, "unit": "kg"}
